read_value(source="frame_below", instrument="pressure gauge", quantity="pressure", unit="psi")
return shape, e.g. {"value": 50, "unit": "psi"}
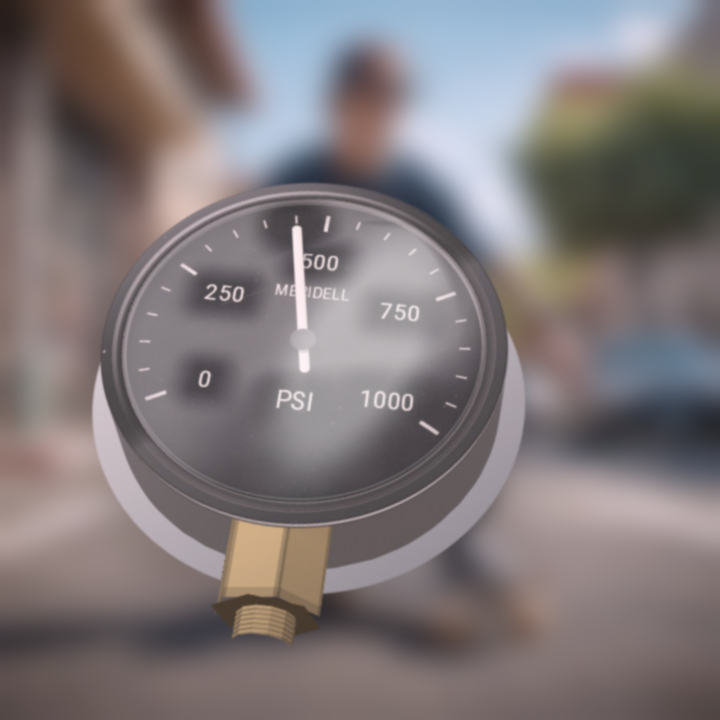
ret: {"value": 450, "unit": "psi"}
